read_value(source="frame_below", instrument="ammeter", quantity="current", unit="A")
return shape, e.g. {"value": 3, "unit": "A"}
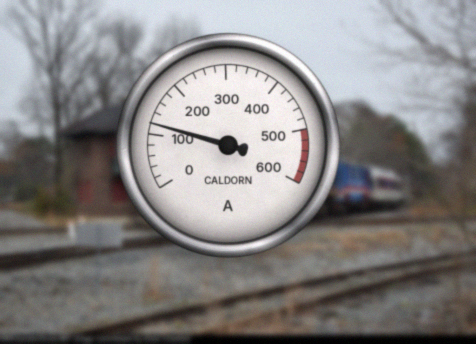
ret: {"value": 120, "unit": "A"}
